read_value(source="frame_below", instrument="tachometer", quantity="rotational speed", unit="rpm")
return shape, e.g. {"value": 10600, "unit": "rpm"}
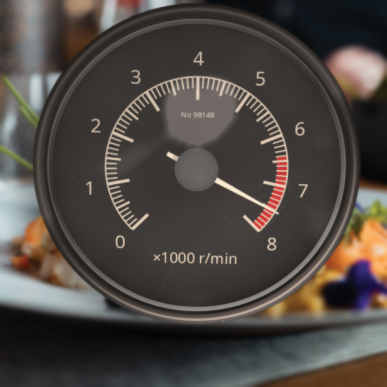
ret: {"value": 7500, "unit": "rpm"}
